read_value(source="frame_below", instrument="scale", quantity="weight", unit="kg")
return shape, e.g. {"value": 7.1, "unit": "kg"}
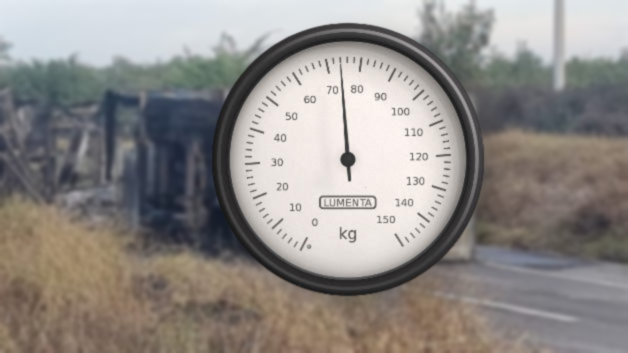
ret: {"value": 74, "unit": "kg"}
